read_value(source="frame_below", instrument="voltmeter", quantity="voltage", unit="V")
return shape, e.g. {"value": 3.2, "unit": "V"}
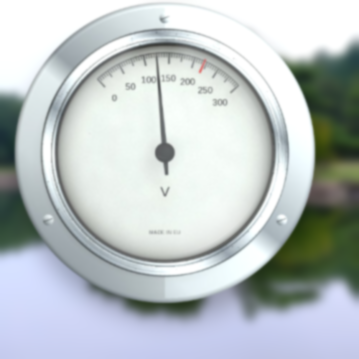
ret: {"value": 125, "unit": "V"}
